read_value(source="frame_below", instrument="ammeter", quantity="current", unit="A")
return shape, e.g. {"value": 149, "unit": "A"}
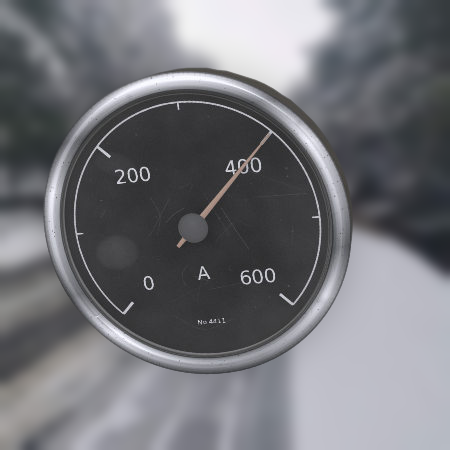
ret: {"value": 400, "unit": "A"}
